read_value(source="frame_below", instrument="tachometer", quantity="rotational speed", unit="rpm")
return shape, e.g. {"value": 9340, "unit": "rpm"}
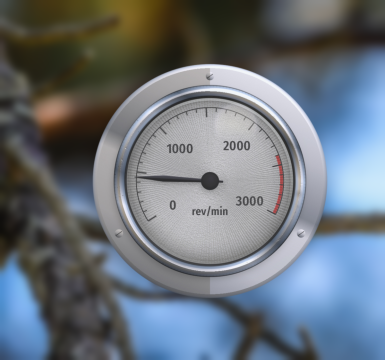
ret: {"value": 450, "unit": "rpm"}
